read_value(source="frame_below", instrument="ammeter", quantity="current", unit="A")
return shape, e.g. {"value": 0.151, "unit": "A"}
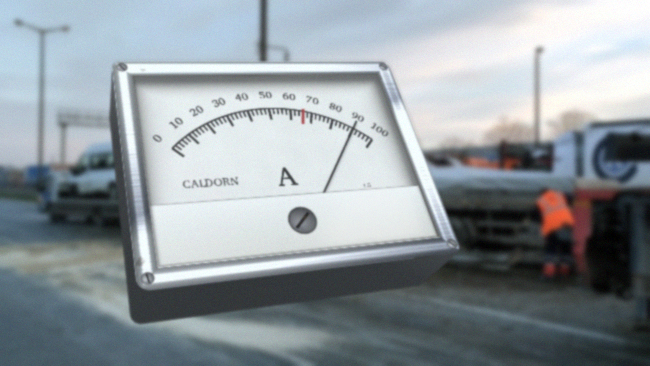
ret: {"value": 90, "unit": "A"}
